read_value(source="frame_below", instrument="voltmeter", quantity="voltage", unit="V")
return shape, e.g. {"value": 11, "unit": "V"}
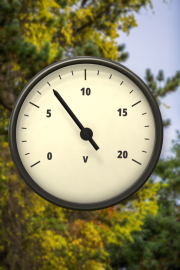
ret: {"value": 7, "unit": "V"}
